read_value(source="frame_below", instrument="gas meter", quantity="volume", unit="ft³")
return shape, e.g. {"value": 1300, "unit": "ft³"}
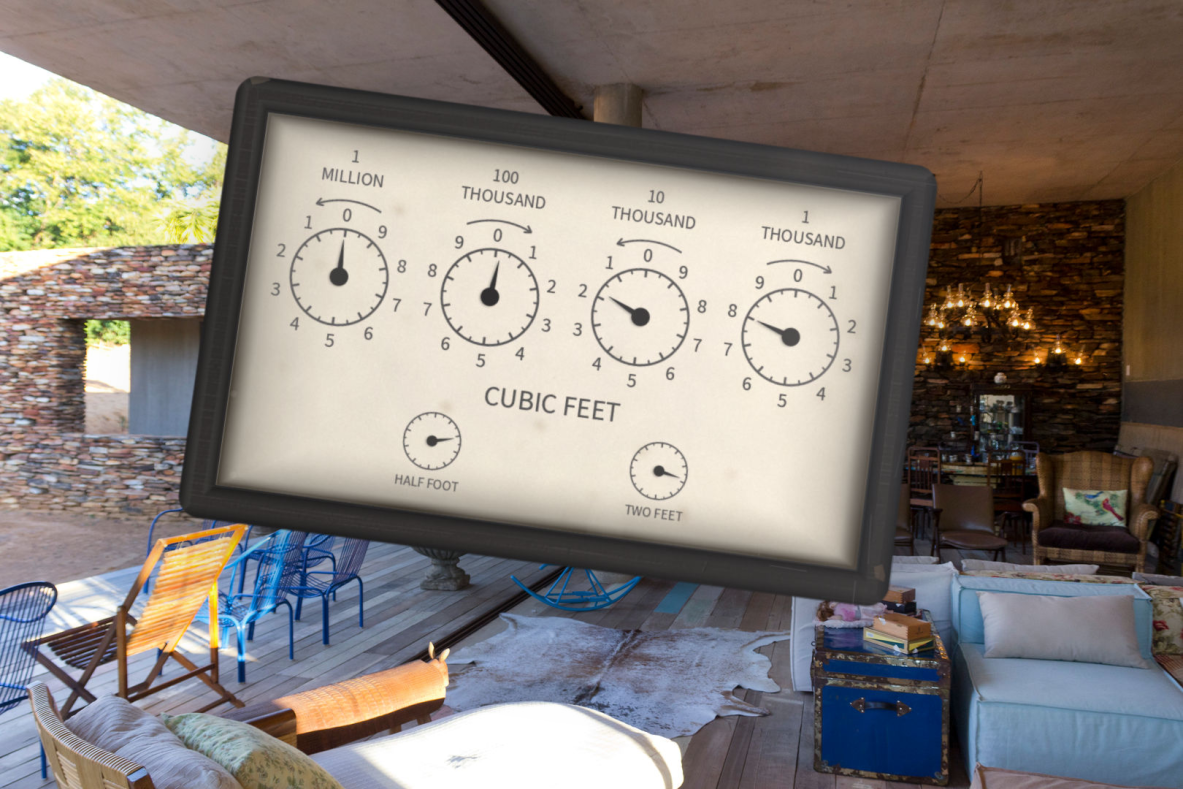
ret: {"value": 1800, "unit": "ft³"}
